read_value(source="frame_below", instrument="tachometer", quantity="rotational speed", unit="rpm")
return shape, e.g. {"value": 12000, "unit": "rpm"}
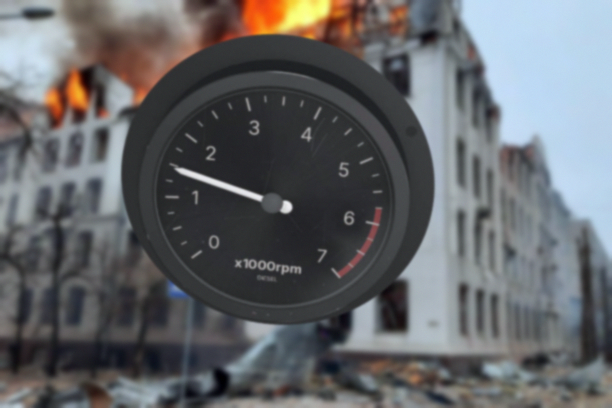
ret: {"value": 1500, "unit": "rpm"}
